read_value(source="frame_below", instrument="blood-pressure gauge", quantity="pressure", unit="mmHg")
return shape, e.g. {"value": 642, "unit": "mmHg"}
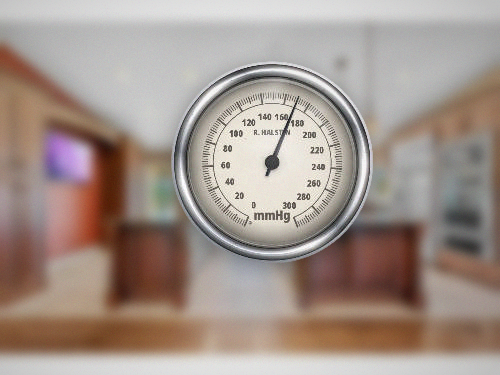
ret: {"value": 170, "unit": "mmHg"}
